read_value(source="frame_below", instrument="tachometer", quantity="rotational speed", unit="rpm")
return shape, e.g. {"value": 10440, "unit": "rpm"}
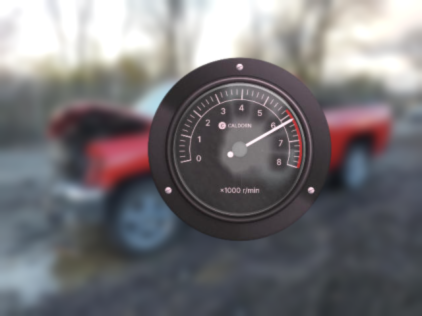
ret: {"value": 6200, "unit": "rpm"}
